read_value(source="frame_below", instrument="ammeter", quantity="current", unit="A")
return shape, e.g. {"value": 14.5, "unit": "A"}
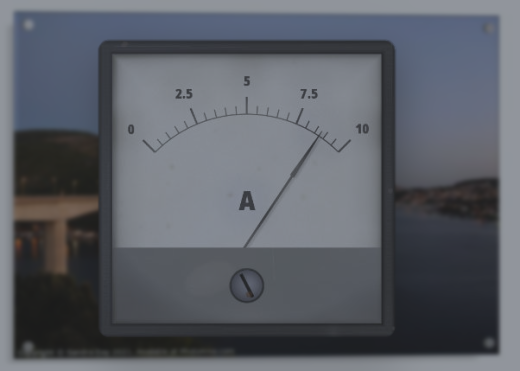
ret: {"value": 8.75, "unit": "A"}
